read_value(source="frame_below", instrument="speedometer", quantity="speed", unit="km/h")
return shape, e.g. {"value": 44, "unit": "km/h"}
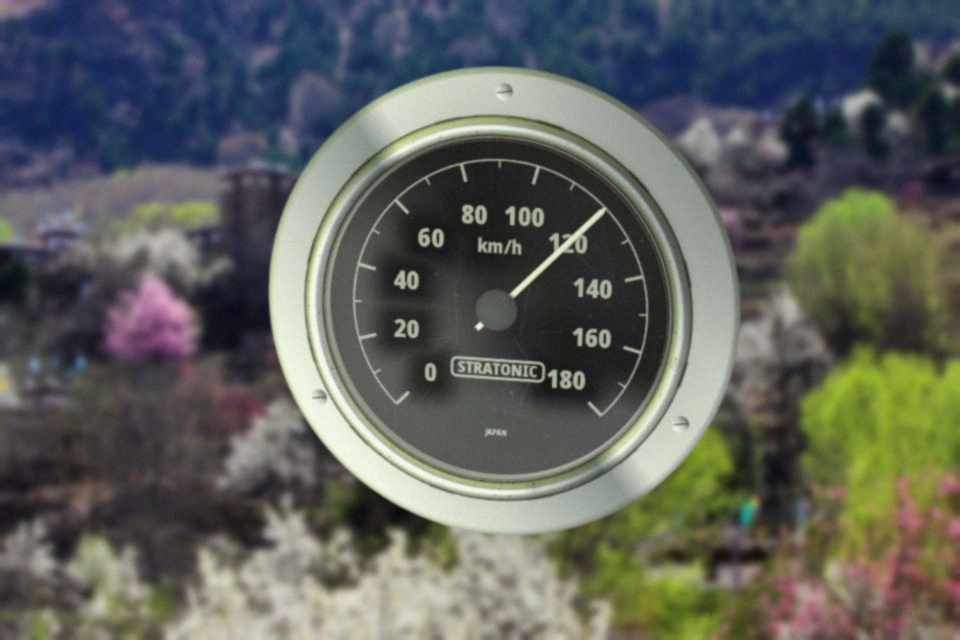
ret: {"value": 120, "unit": "km/h"}
